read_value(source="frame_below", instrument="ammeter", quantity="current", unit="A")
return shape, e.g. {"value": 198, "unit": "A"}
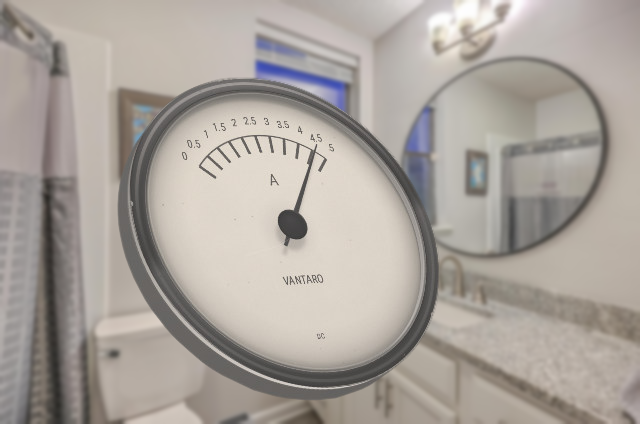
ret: {"value": 4.5, "unit": "A"}
